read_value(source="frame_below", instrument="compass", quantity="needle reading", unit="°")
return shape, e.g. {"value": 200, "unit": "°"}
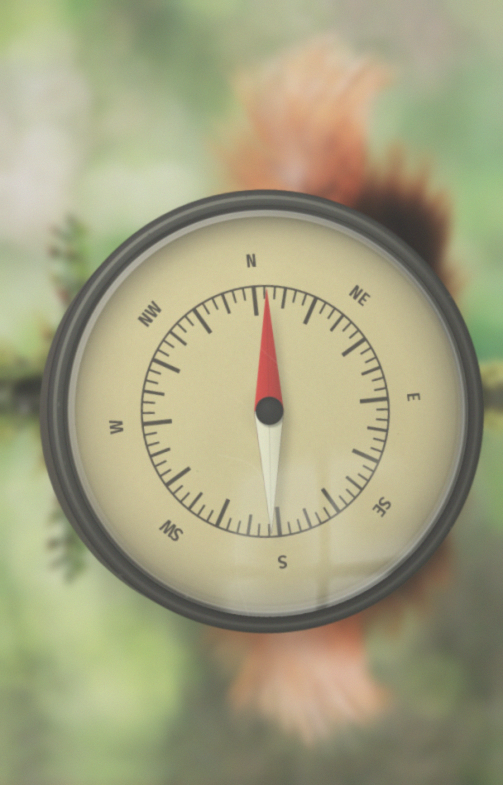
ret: {"value": 5, "unit": "°"}
